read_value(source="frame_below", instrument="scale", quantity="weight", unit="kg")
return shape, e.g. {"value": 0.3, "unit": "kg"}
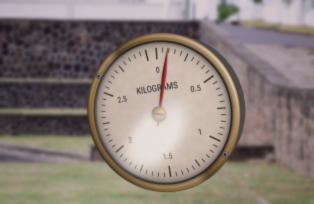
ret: {"value": 0.1, "unit": "kg"}
